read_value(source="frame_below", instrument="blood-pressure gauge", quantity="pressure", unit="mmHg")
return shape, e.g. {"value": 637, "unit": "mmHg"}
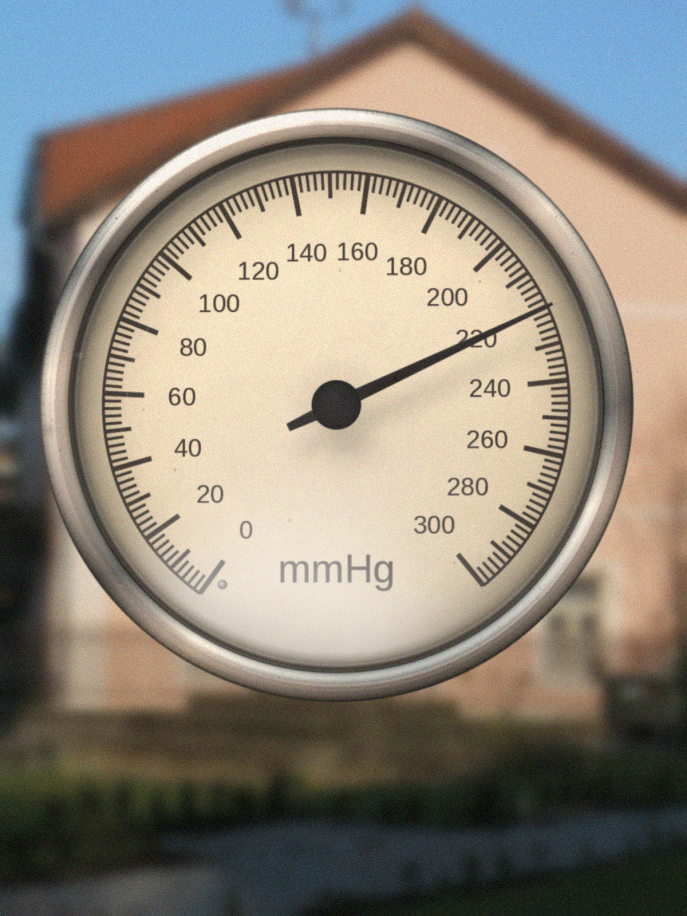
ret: {"value": 220, "unit": "mmHg"}
